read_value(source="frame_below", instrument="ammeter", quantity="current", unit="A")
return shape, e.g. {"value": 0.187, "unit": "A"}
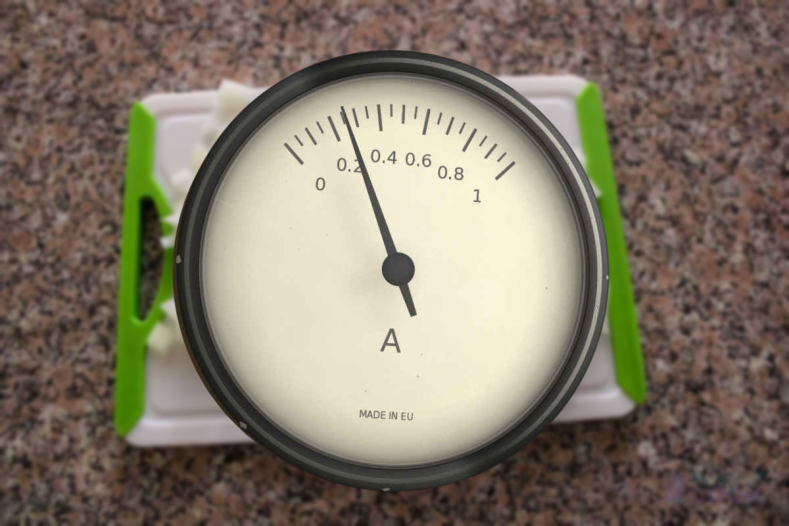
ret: {"value": 0.25, "unit": "A"}
